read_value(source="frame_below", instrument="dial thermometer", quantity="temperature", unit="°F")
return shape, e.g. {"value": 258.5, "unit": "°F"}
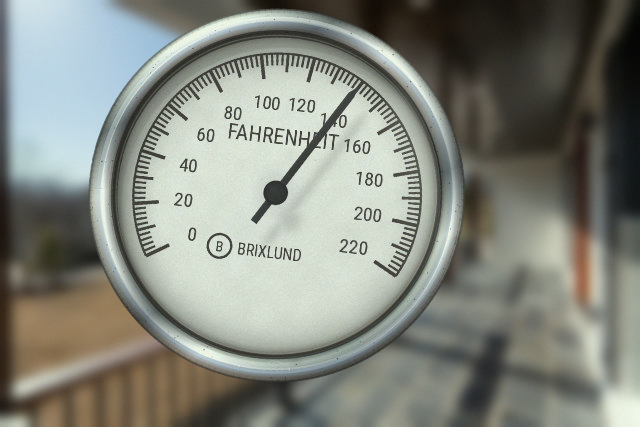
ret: {"value": 140, "unit": "°F"}
